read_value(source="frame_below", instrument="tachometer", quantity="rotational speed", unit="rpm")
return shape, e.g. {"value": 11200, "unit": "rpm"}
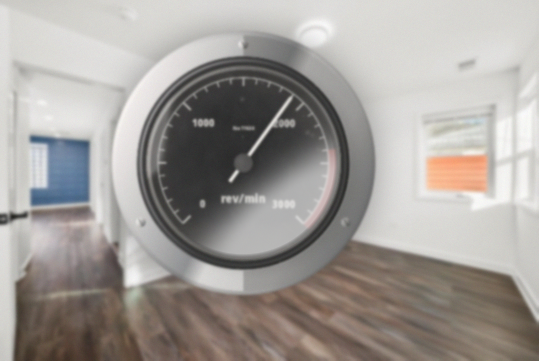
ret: {"value": 1900, "unit": "rpm"}
